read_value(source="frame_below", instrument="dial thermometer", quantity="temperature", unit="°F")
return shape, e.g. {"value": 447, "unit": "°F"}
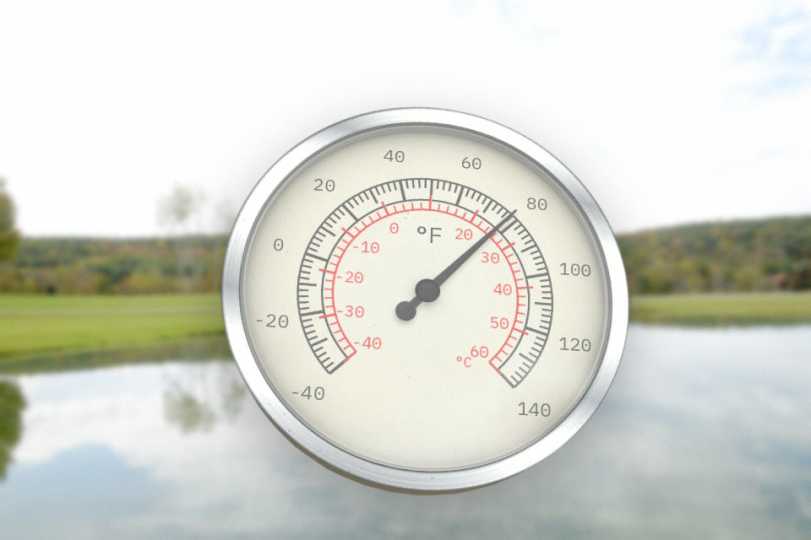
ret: {"value": 78, "unit": "°F"}
